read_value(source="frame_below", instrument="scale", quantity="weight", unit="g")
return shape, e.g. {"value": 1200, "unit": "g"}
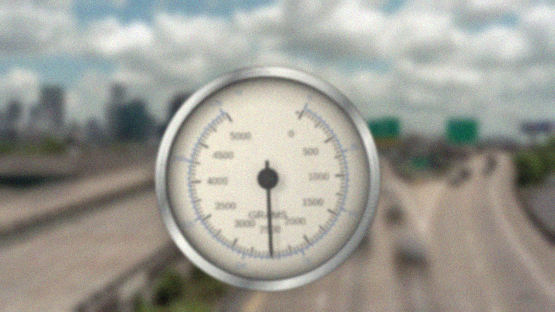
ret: {"value": 2500, "unit": "g"}
